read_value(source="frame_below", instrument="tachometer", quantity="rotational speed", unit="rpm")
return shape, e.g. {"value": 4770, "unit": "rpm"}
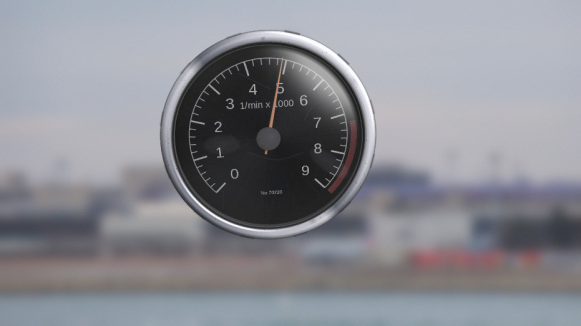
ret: {"value": 4900, "unit": "rpm"}
